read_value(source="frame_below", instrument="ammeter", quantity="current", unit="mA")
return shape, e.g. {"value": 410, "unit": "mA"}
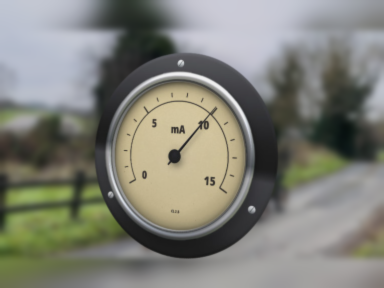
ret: {"value": 10, "unit": "mA"}
